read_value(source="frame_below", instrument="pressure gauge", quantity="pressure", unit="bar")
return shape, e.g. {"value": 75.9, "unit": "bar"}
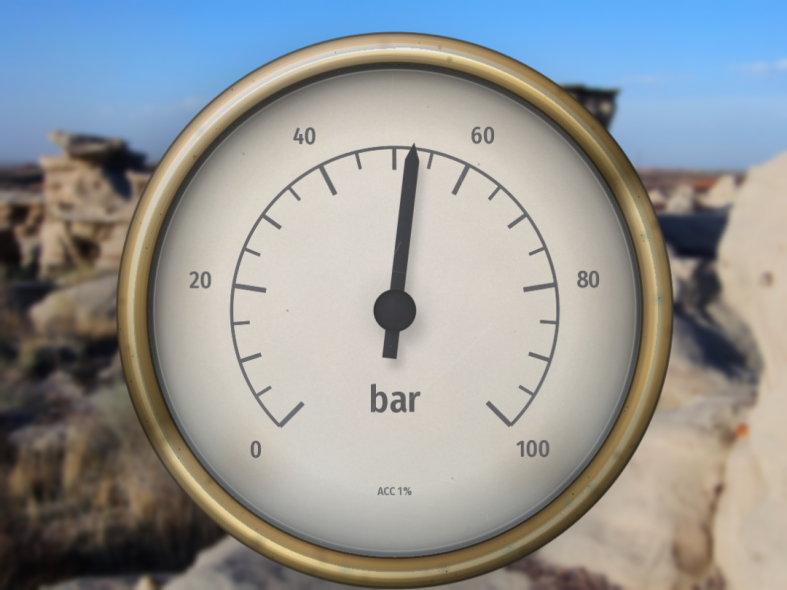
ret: {"value": 52.5, "unit": "bar"}
